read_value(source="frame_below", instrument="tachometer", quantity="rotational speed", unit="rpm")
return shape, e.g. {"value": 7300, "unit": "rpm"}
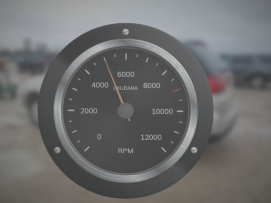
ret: {"value": 5000, "unit": "rpm"}
